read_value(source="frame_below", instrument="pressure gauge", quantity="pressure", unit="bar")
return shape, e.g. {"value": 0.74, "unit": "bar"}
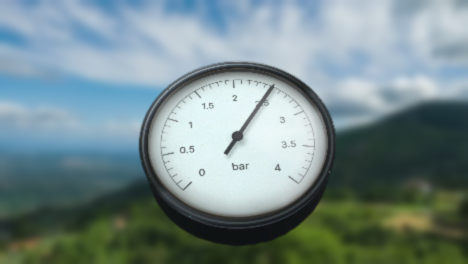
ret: {"value": 2.5, "unit": "bar"}
